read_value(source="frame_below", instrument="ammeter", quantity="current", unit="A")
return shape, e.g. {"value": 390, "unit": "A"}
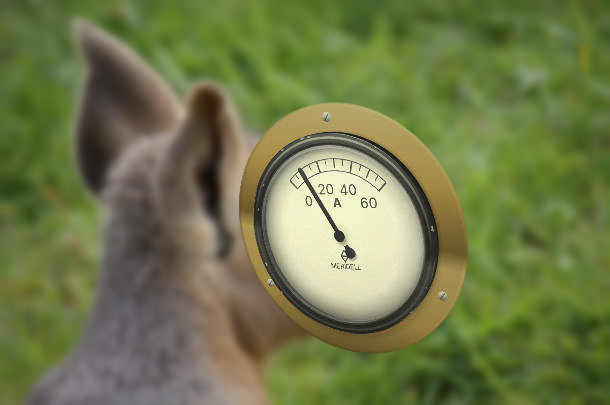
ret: {"value": 10, "unit": "A"}
